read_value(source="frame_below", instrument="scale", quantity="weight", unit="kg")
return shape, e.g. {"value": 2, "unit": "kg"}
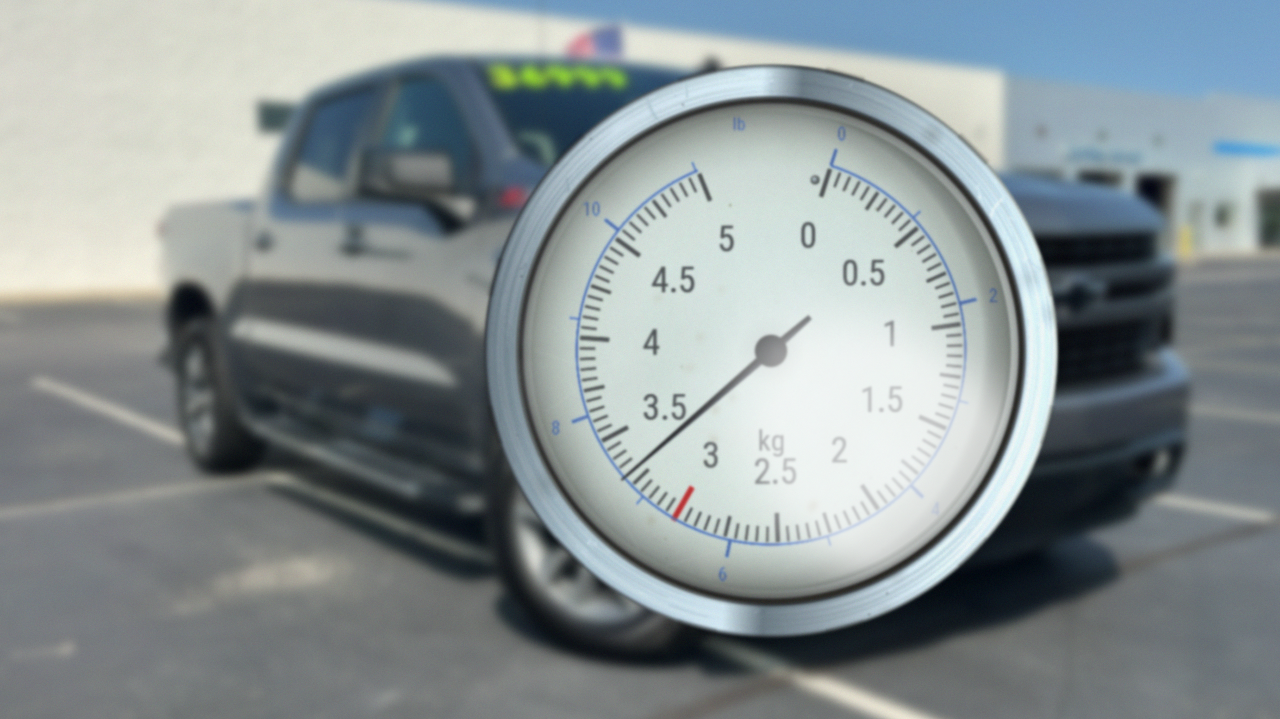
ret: {"value": 3.3, "unit": "kg"}
